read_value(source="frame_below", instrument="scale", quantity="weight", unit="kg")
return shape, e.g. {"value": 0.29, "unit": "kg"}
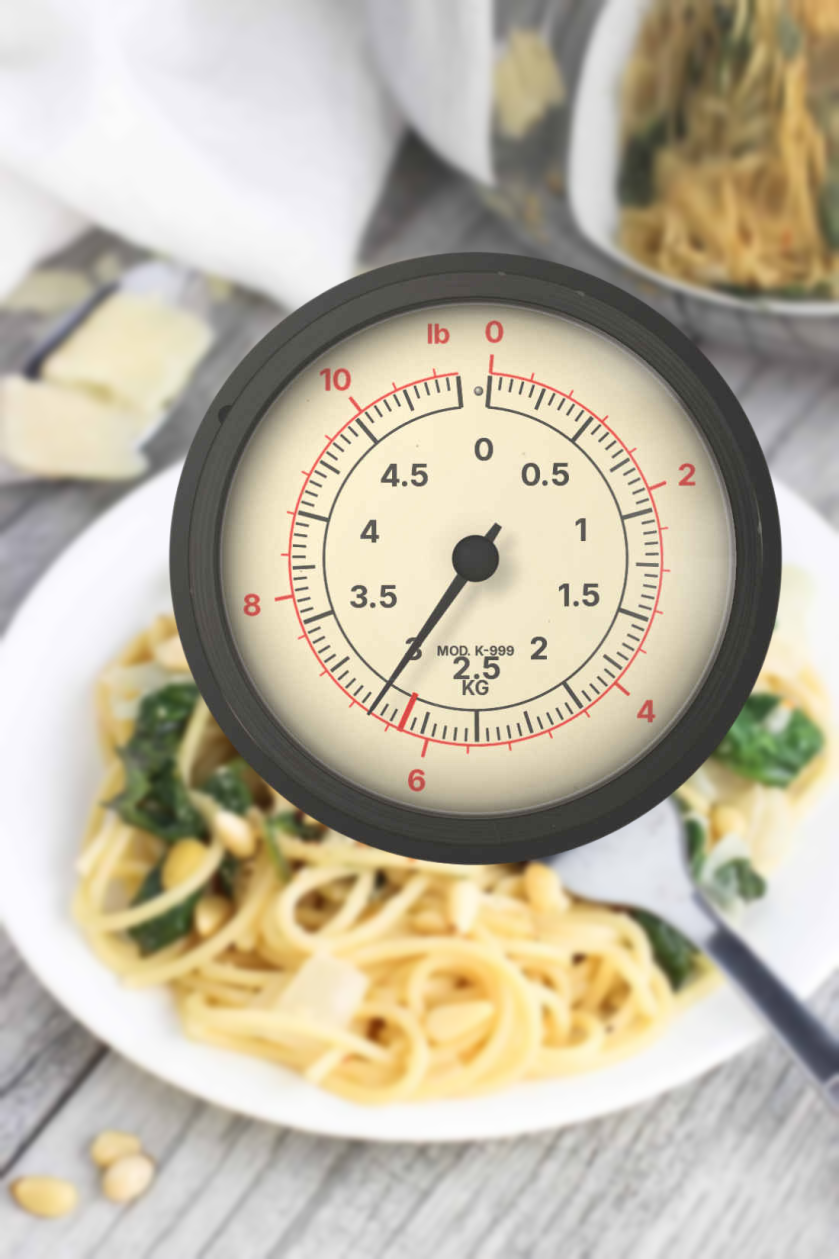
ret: {"value": 3, "unit": "kg"}
